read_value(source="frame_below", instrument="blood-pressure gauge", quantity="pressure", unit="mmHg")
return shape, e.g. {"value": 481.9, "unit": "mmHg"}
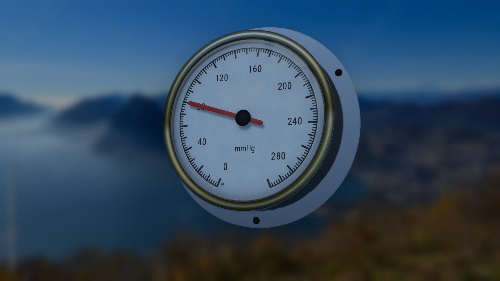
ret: {"value": 80, "unit": "mmHg"}
